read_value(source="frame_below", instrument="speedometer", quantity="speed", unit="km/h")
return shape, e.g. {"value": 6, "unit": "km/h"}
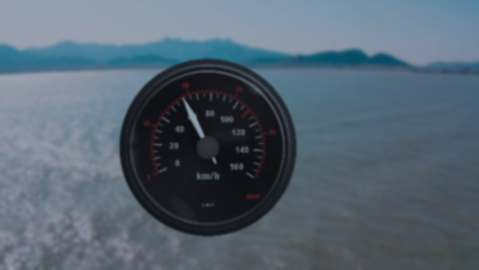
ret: {"value": 60, "unit": "km/h"}
